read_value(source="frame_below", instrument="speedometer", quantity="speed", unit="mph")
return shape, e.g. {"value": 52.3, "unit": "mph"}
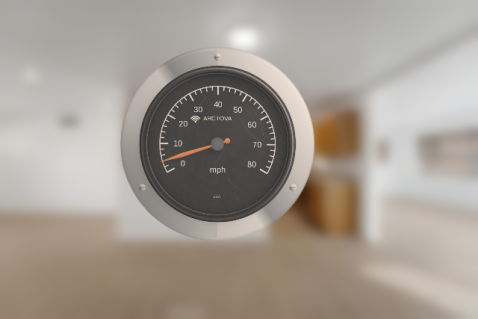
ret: {"value": 4, "unit": "mph"}
